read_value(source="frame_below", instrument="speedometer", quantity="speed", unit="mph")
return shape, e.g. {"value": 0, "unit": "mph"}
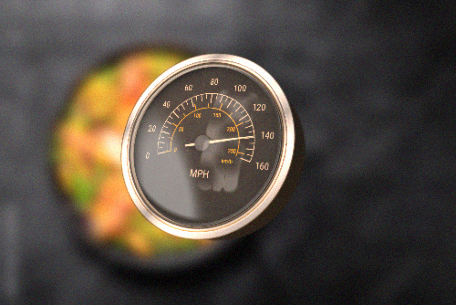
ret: {"value": 140, "unit": "mph"}
